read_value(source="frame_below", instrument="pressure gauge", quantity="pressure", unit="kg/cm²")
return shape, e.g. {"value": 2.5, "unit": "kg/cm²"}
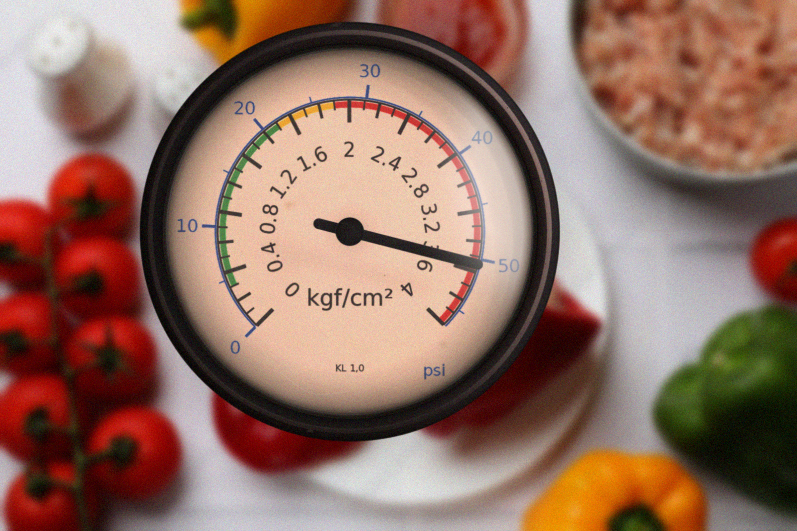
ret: {"value": 3.55, "unit": "kg/cm²"}
